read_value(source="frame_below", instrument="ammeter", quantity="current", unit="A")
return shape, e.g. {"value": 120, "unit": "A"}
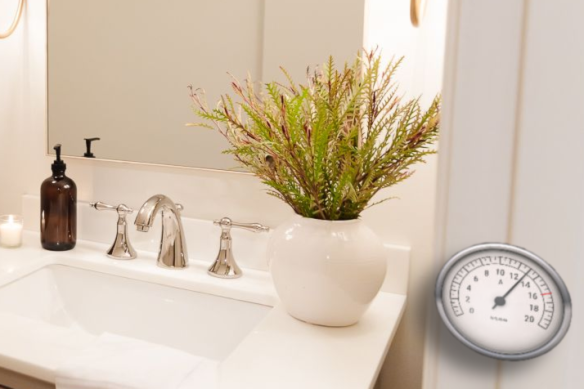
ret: {"value": 13, "unit": "A"}
